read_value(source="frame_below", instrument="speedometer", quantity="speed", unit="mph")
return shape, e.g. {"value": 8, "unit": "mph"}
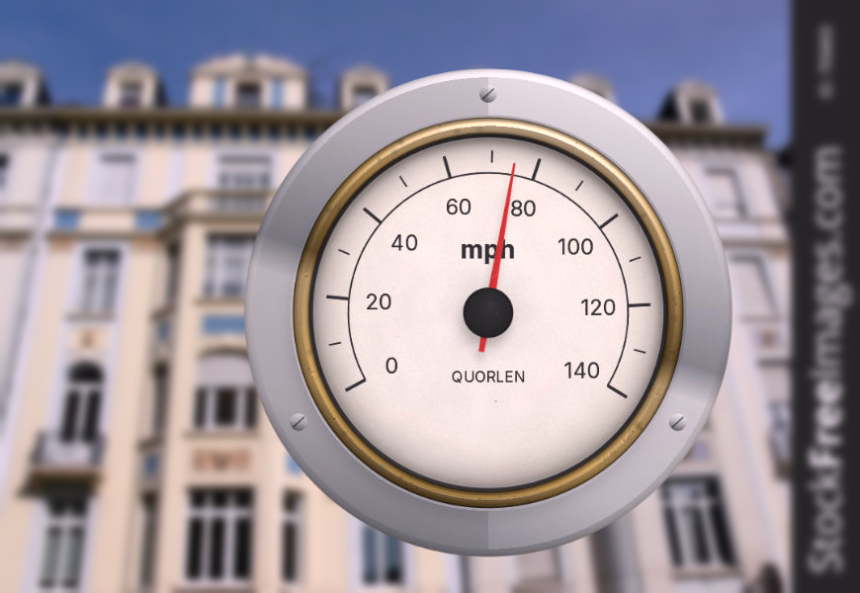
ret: {"value": 75, "unit": "mph"}
